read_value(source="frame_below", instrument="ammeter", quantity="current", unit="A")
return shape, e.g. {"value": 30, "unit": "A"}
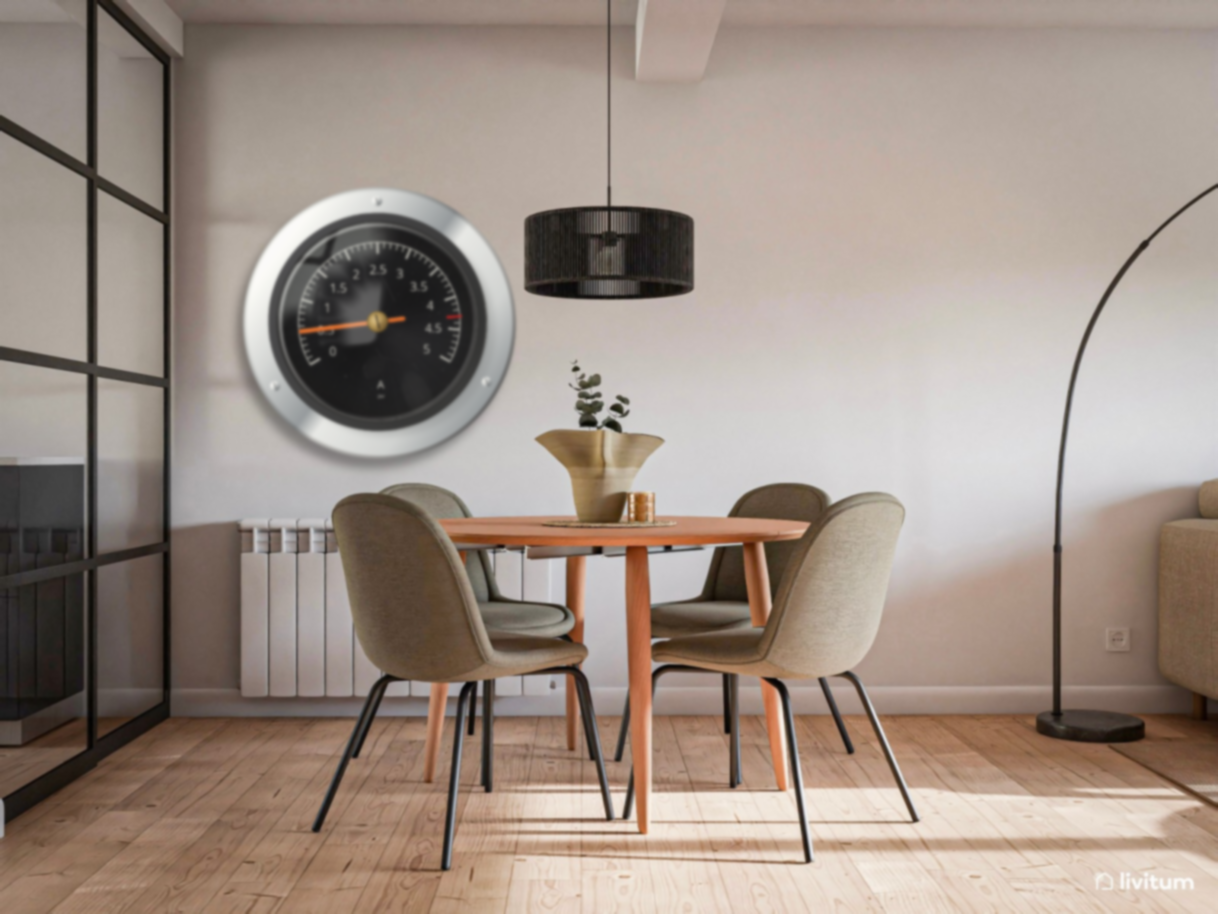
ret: {"value": 0.5, "unit": "A"}
